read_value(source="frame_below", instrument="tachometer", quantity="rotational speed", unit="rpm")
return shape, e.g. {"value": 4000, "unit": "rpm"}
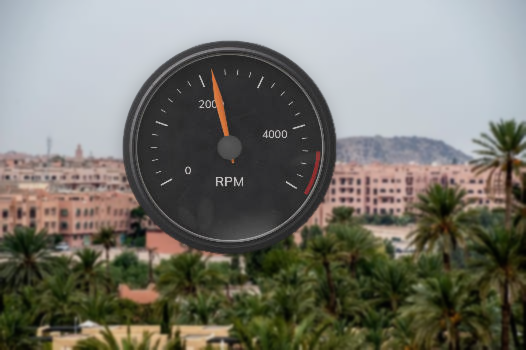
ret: {"value": 2200, "unit": "rpm"}
